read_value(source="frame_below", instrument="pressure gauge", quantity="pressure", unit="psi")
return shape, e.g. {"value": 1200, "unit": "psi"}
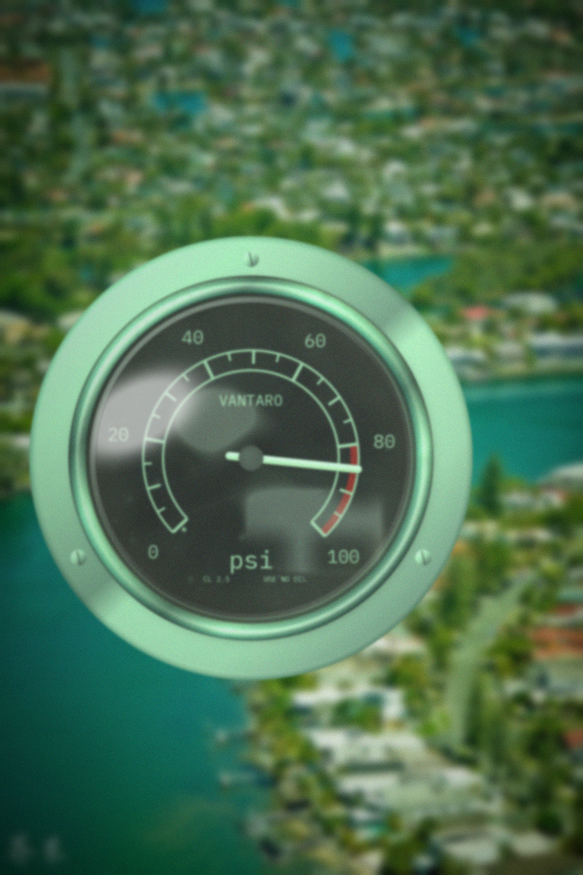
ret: {"value": 85, "unit": "psi"}
